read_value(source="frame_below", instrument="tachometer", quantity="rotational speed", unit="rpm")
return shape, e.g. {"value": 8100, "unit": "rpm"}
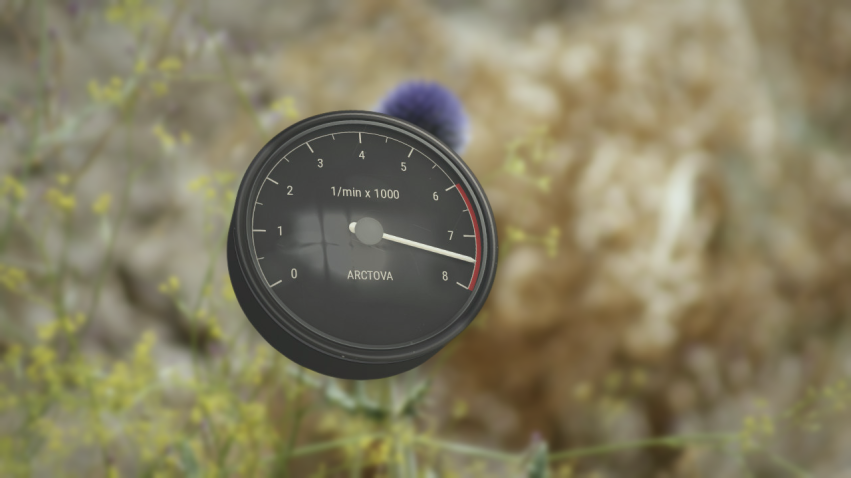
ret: {"value": 7500, "unit": "rpm"}
